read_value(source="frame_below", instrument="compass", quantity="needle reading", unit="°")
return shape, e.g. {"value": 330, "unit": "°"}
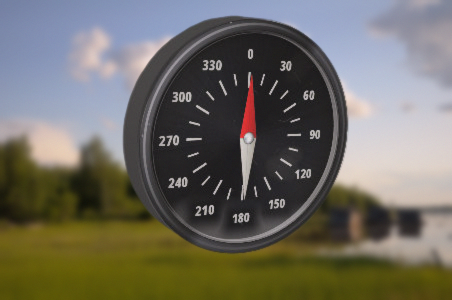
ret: {"value": 0, "unit": "°"}
